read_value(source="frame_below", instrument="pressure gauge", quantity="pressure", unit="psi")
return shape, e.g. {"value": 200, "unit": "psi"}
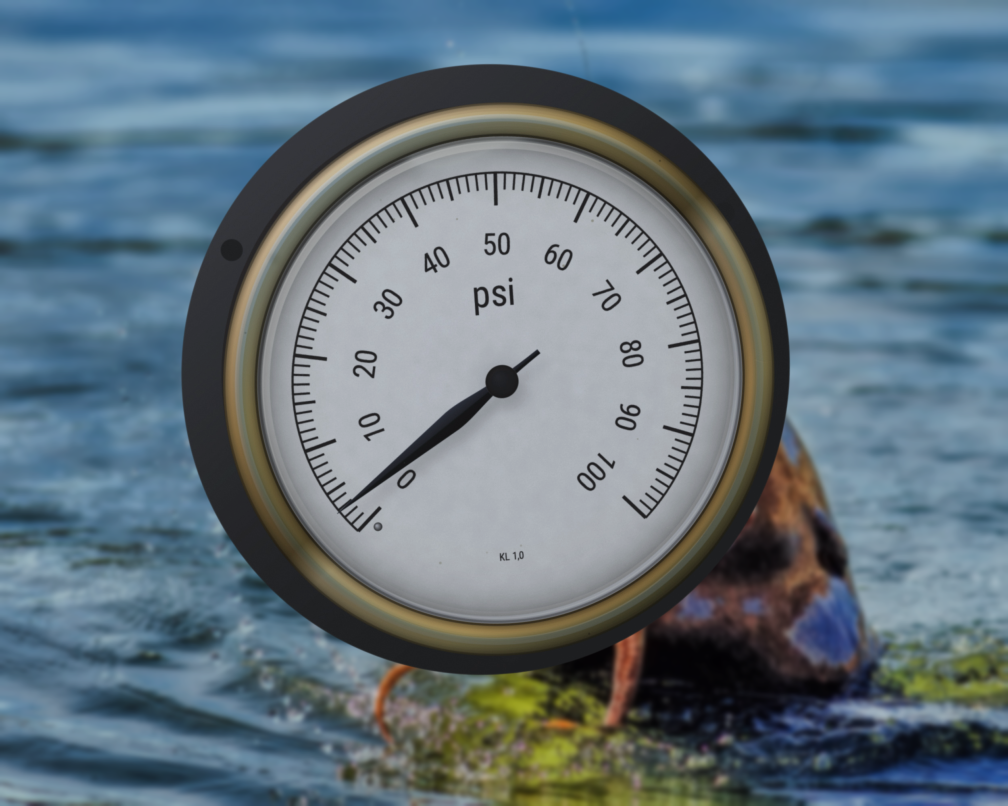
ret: {"value": 3, "unit": "psi"}
